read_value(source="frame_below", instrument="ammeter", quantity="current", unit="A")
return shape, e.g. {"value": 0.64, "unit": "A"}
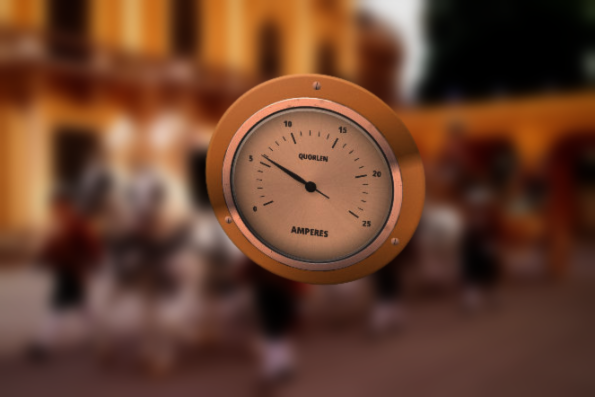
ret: {"value": 6, "unit": "A"}
